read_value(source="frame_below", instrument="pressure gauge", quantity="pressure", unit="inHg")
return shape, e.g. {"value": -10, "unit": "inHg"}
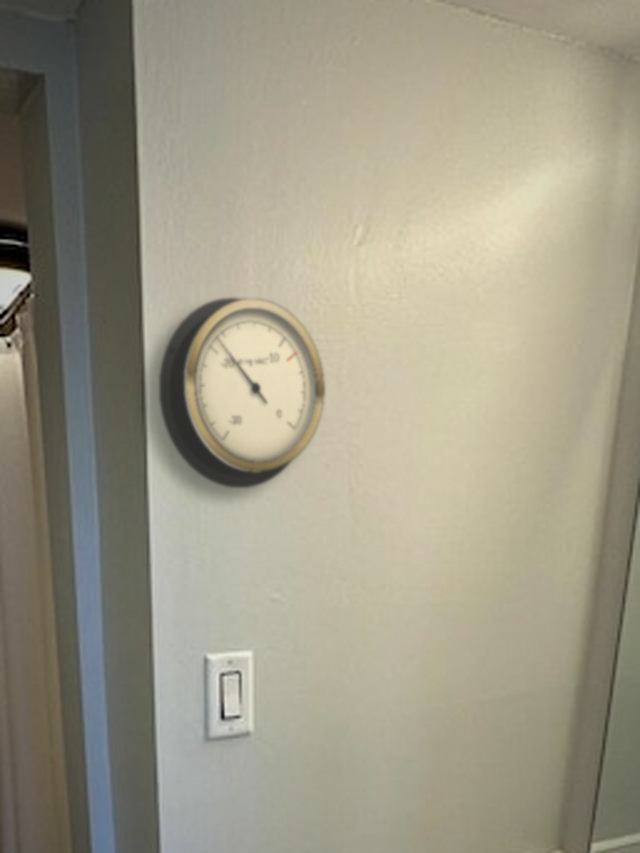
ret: {"value": -19, "unit": "inHg"}
